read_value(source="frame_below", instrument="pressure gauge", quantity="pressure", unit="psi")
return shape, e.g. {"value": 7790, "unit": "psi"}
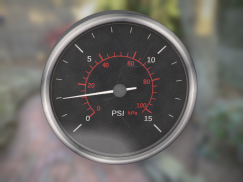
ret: {"value": 2, "unit": "psi"}
